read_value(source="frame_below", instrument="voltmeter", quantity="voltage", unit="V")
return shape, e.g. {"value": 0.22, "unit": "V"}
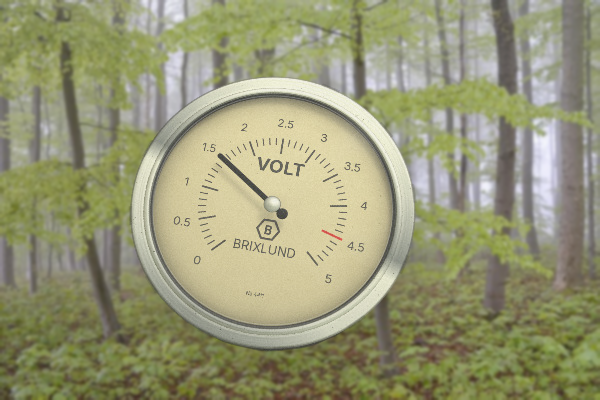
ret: {"value": 1.5, "unit": "V"}
